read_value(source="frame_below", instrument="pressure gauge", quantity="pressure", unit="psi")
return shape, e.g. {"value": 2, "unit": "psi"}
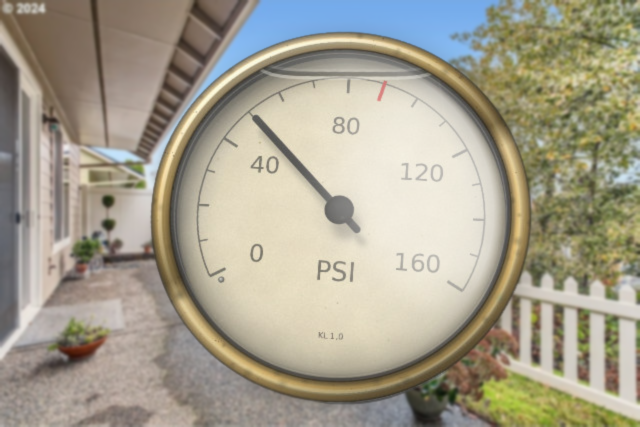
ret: {"value": 50, "unit": "psi"}
